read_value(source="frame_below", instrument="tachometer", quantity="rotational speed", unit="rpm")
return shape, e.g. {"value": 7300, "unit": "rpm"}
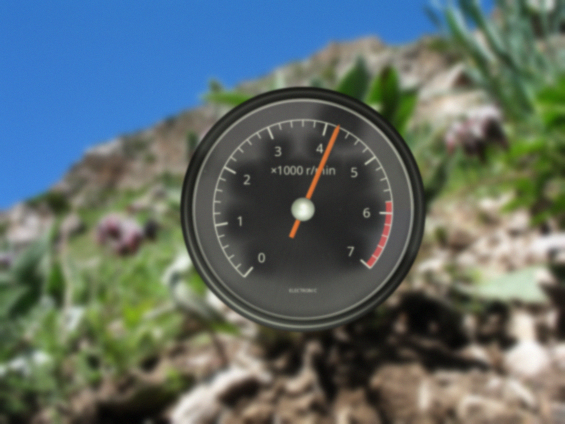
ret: {"value": 4200, "unit": "rpm"}
